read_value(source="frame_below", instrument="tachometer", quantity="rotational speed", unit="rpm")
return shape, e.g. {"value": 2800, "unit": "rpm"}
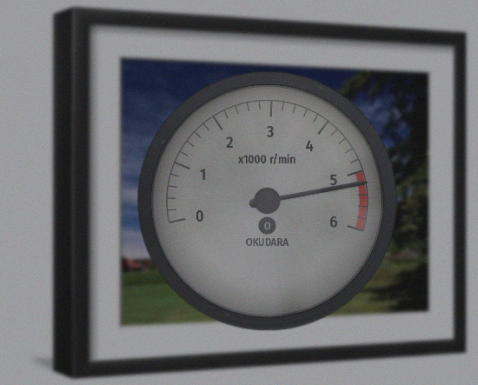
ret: {"value": 5200, "unit": "rpm"}
